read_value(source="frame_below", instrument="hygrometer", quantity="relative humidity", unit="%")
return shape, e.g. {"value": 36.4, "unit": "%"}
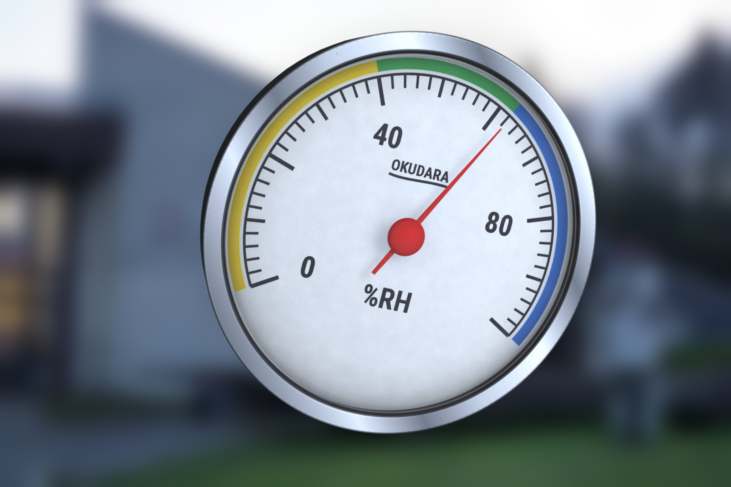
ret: {"value": 62, "unit": "%"}
